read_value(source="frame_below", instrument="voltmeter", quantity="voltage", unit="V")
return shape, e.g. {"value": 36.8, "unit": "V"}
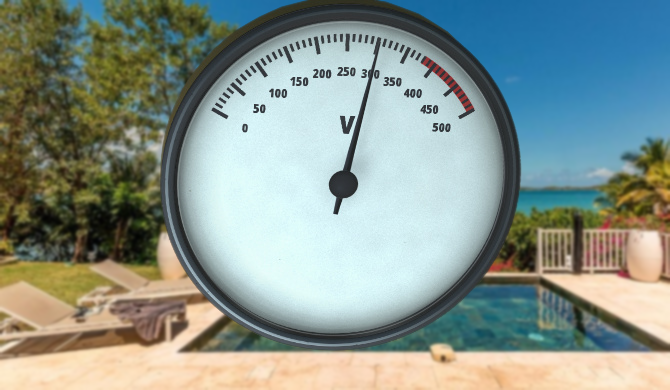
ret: {"value": 300, "unit": "V"}
